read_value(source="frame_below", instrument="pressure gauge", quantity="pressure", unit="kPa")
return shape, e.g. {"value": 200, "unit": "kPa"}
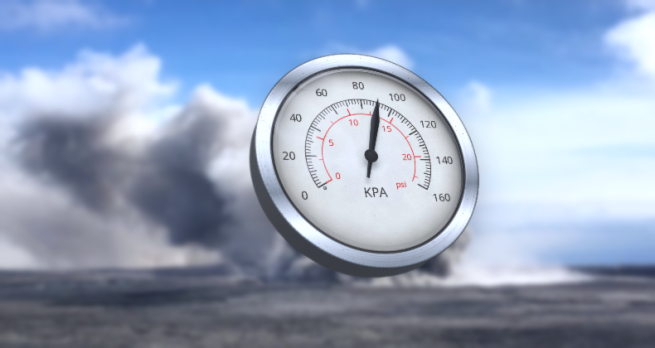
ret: {"value": 90, "unit": "kPa"}
